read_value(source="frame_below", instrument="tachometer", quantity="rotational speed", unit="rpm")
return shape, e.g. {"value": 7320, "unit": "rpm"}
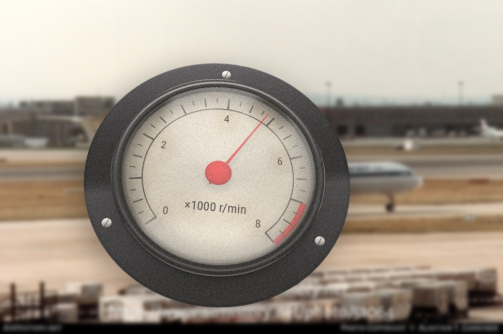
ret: {"value": 4875, "unit": "rpm"}
